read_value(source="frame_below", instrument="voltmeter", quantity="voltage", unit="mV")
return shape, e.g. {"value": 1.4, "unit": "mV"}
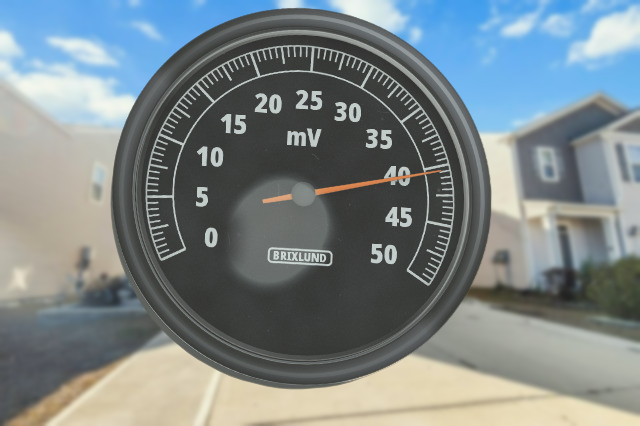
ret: {"value": 40.5, "unit": "mV"}
